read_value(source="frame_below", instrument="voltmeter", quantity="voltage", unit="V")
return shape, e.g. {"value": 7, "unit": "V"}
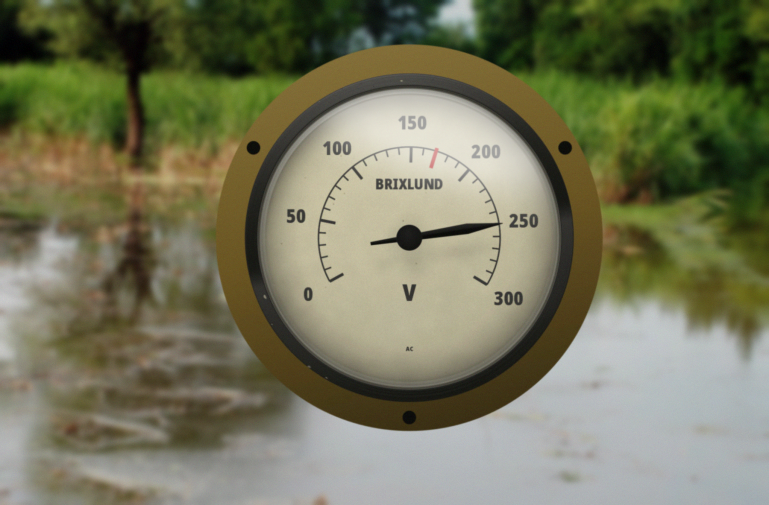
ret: {"value": 250, "unit": "V"}
